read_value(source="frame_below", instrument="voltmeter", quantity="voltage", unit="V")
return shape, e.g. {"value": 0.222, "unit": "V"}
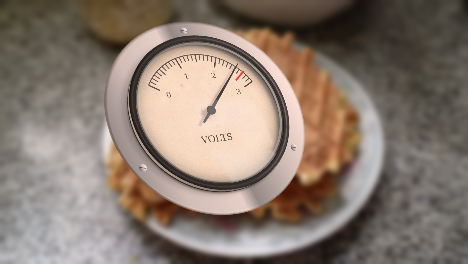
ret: {"value": 2.5, "unit": "V"}
